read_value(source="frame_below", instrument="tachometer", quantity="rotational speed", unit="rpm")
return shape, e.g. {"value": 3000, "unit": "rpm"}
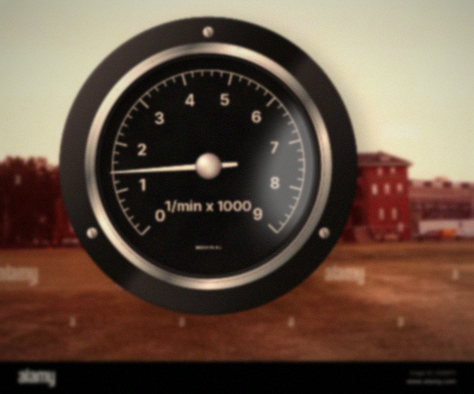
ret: {"value": 1400, "unit": "rpm"}
